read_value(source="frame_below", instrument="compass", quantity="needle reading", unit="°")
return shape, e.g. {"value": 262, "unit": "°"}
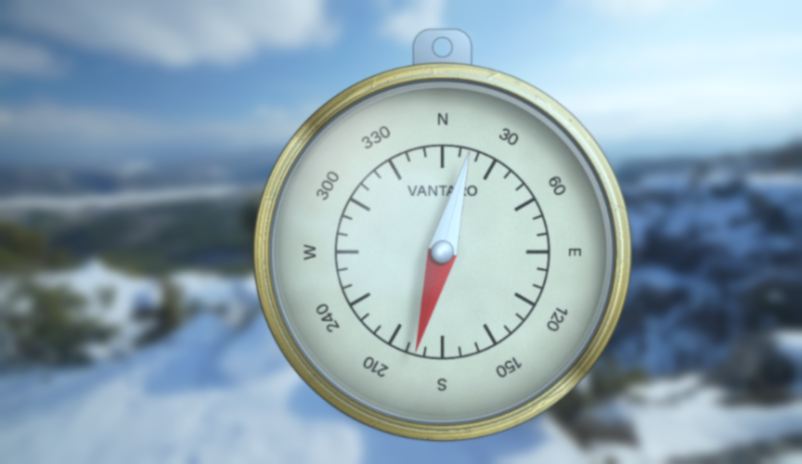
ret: {"value": 195, "unit": "°"}
